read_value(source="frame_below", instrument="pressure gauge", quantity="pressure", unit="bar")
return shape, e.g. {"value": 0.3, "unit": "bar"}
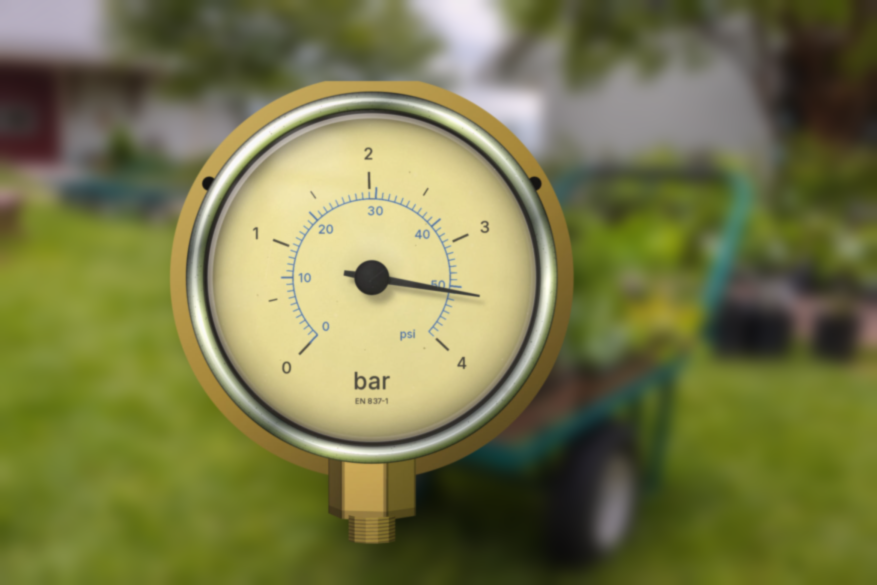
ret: {"value": 3.5, "unit": "bar"}
